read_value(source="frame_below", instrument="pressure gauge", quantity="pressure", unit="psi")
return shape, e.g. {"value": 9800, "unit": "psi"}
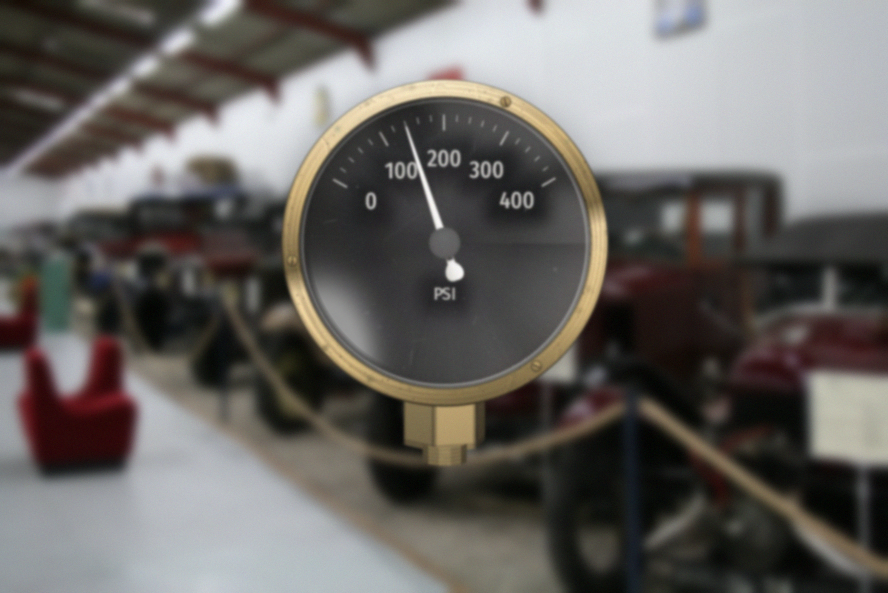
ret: {"value": 140, "unit": "psi"}
